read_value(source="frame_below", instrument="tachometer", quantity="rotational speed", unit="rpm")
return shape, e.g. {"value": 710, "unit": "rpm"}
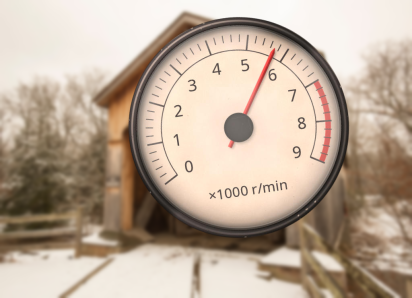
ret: {"value": 5700, "unit": "rpm"}
